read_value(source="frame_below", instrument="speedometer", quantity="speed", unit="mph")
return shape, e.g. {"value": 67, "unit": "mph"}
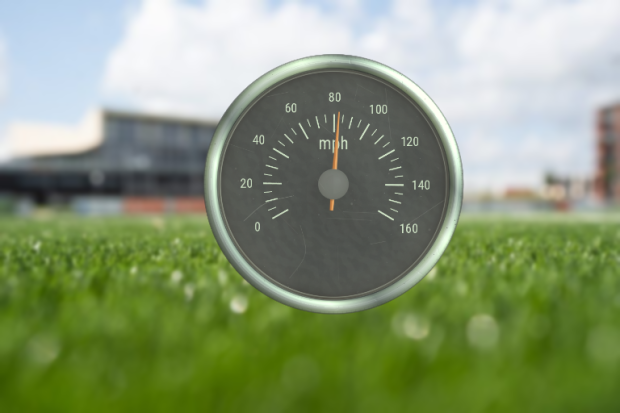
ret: {"value": 82.5, "unit": "mph"}
